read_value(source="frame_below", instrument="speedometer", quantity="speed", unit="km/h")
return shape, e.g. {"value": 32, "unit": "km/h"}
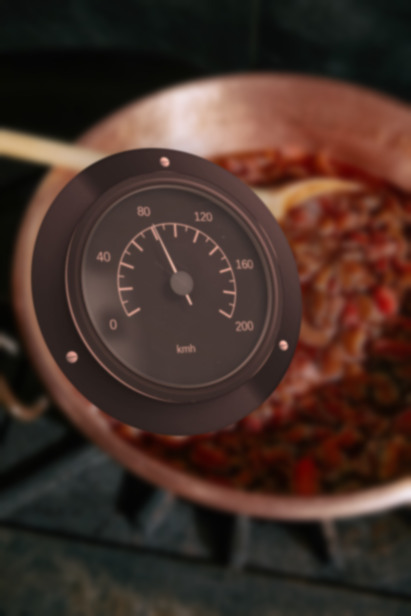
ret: {"value": 80, "unit": "km/h"}
